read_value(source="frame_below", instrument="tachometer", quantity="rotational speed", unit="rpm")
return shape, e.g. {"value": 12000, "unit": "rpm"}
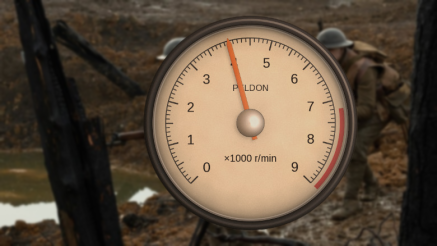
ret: {"value": 4000, "unit": "rpm"}
